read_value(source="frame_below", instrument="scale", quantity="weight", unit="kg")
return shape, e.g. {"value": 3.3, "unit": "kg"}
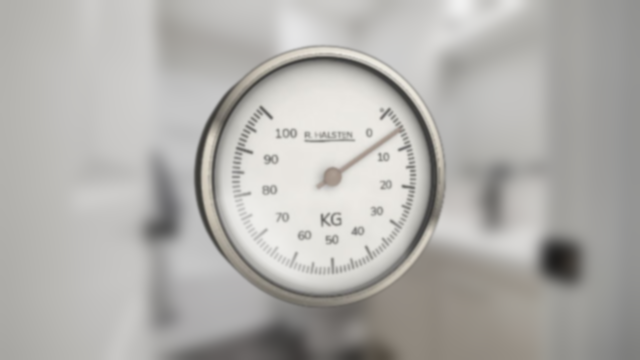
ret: {"value": 5, "unit": "kg"}
